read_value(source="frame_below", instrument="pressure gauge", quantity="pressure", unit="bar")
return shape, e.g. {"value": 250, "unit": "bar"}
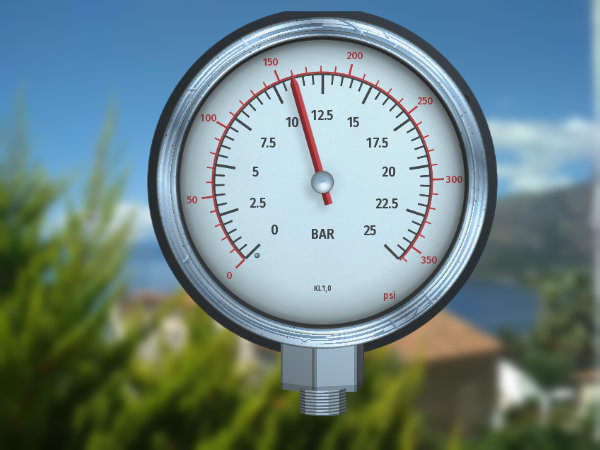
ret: {"value": 11, "unit": "bar"}
